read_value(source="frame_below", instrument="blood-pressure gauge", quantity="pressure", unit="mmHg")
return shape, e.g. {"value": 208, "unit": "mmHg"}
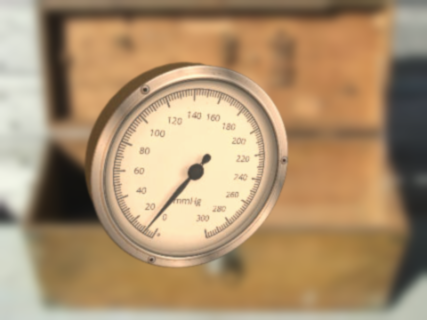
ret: {"value": 10, "unit": "mmHg"}
